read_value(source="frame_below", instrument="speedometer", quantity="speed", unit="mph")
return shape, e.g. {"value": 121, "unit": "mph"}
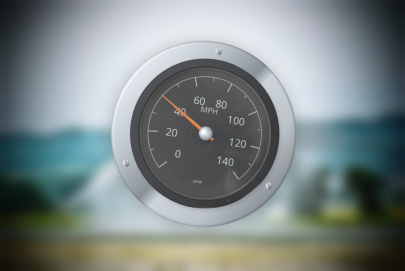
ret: {"value": 40, "unit": "mph"}
